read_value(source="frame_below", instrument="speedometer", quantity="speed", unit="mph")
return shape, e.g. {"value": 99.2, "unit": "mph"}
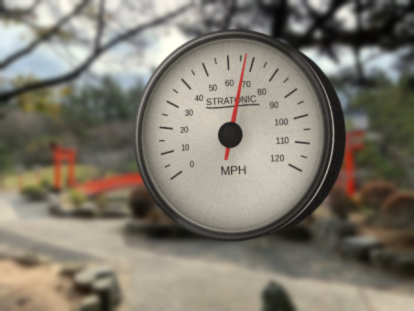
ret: {"value": 67.5, "unit": "mph"}
